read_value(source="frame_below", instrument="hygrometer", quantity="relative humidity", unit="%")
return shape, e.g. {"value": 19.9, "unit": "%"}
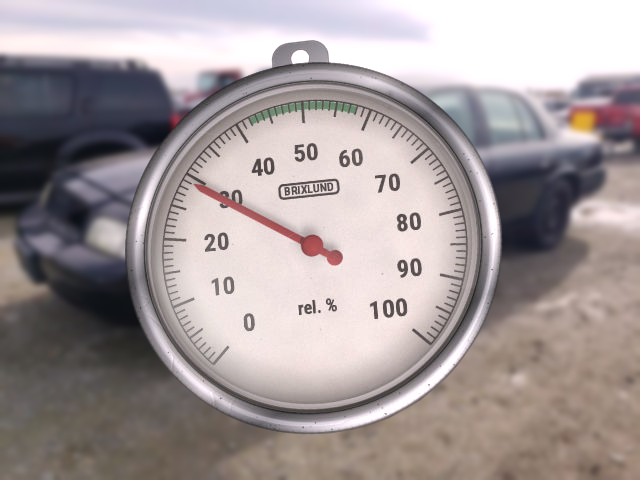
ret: {"value": 29, "unit": "%"}
